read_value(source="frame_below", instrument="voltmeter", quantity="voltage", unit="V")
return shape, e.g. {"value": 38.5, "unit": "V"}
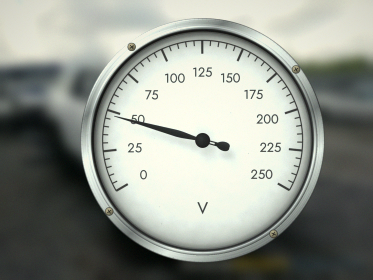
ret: {"value": 47.5, "unit": "V"}
